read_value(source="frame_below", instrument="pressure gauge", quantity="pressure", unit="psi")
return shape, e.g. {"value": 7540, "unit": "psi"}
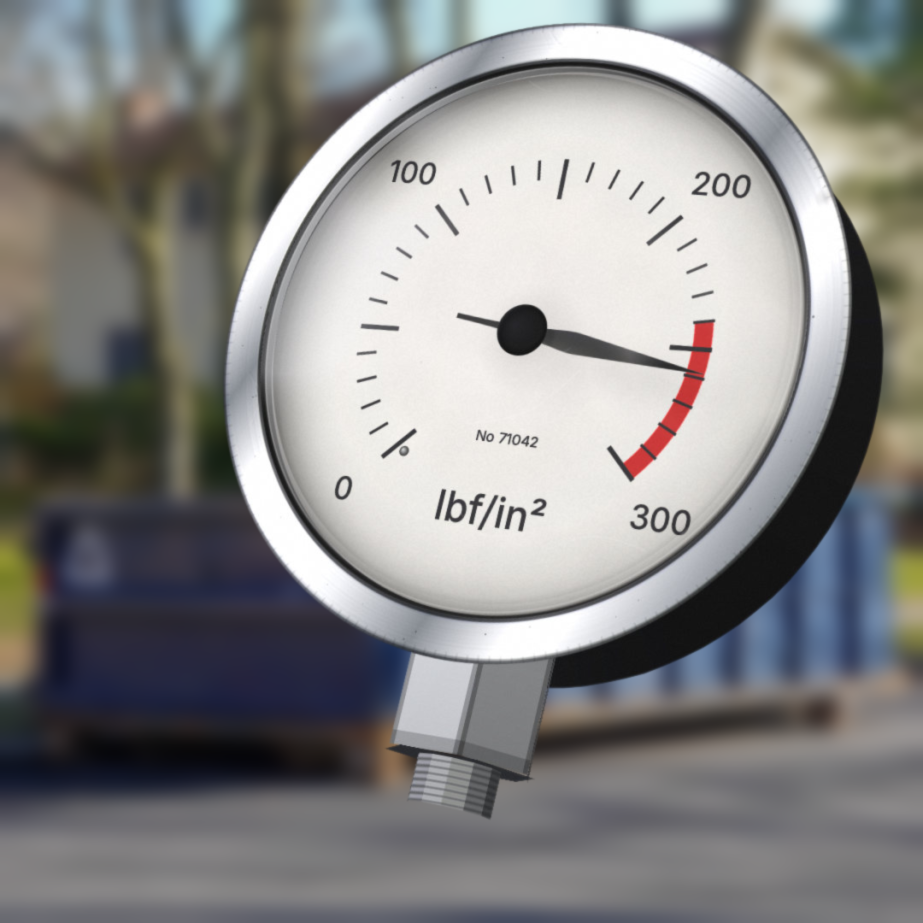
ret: {"value": 260, "unit": "psi"}
